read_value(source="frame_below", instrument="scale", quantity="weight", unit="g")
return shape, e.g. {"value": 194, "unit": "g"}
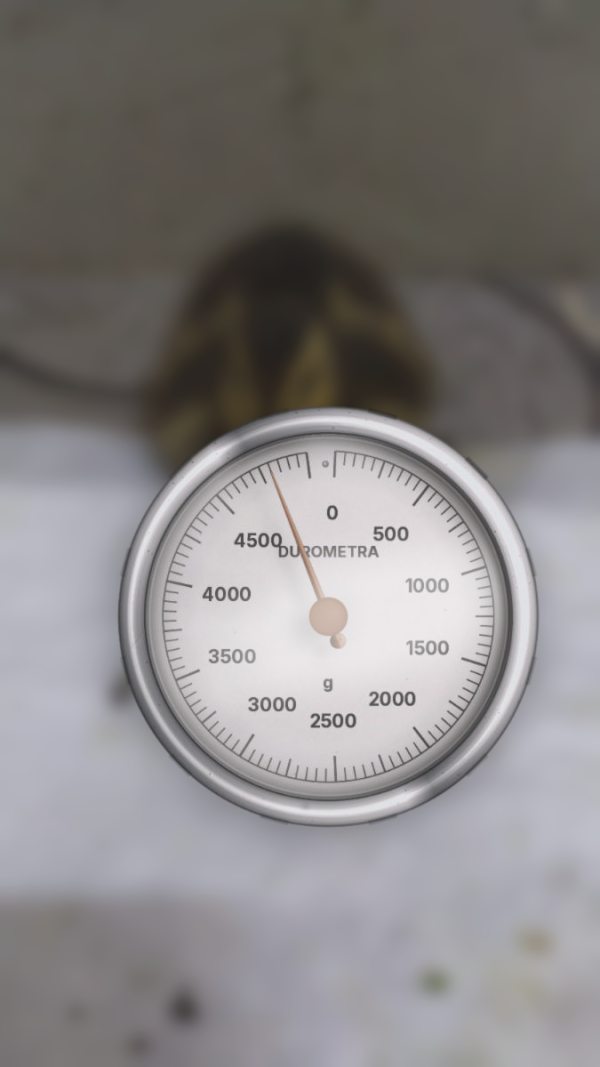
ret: {"value": 4800, "unit": "g"}
